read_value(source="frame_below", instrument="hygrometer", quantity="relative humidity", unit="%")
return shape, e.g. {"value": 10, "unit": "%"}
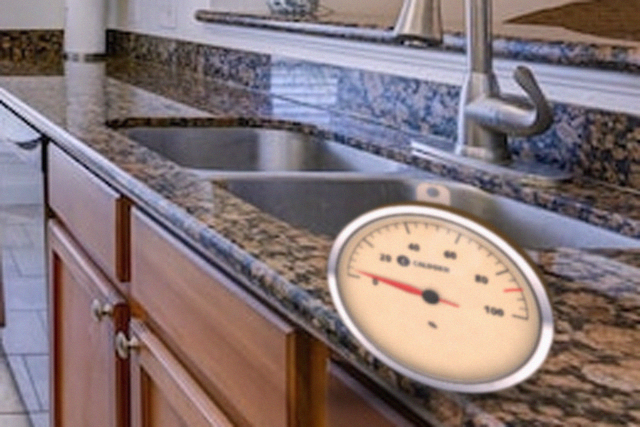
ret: {"value": 4, "unit": "%"}
